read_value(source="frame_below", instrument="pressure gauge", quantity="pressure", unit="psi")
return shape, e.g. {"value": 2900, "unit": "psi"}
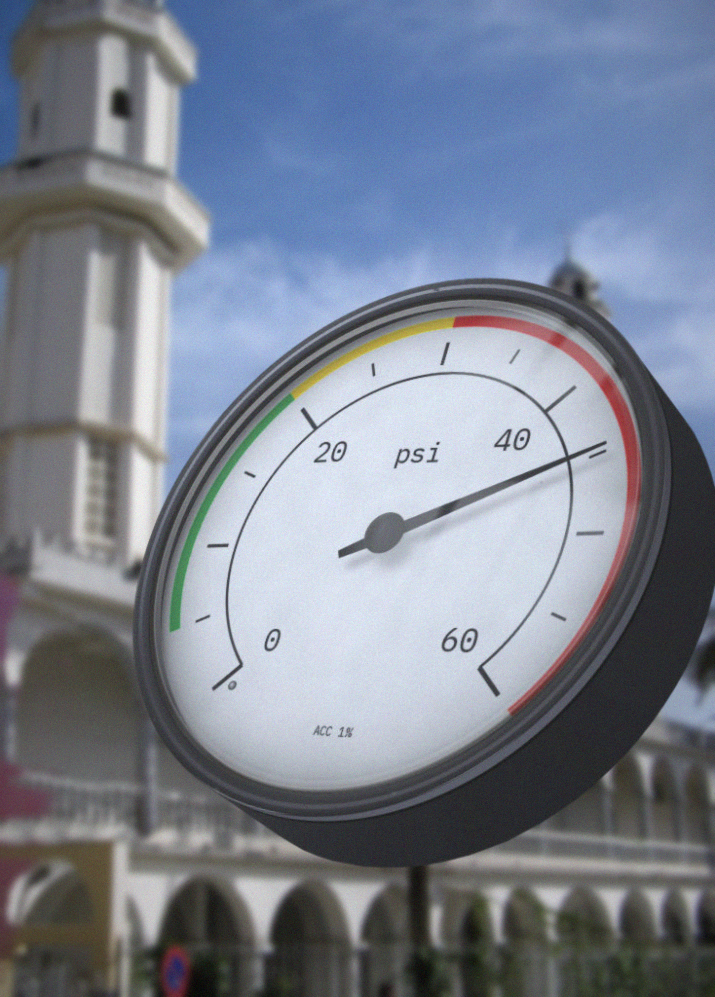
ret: {"value": 45, "unit": "psi"}
